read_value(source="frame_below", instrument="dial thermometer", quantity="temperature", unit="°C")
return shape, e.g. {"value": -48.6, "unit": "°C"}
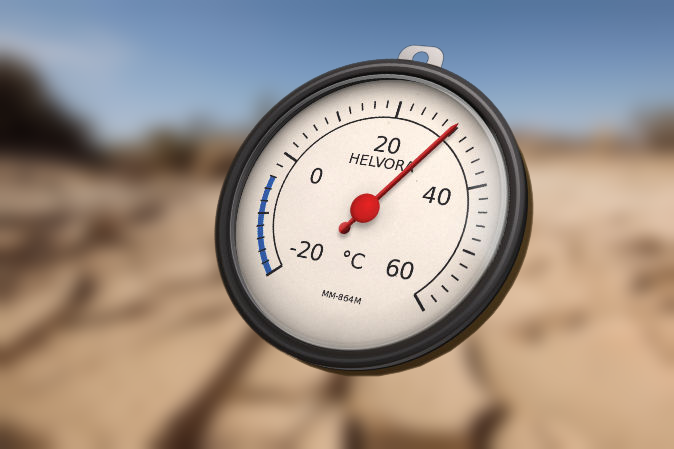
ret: {"value": 30, "unit": "°C"}
